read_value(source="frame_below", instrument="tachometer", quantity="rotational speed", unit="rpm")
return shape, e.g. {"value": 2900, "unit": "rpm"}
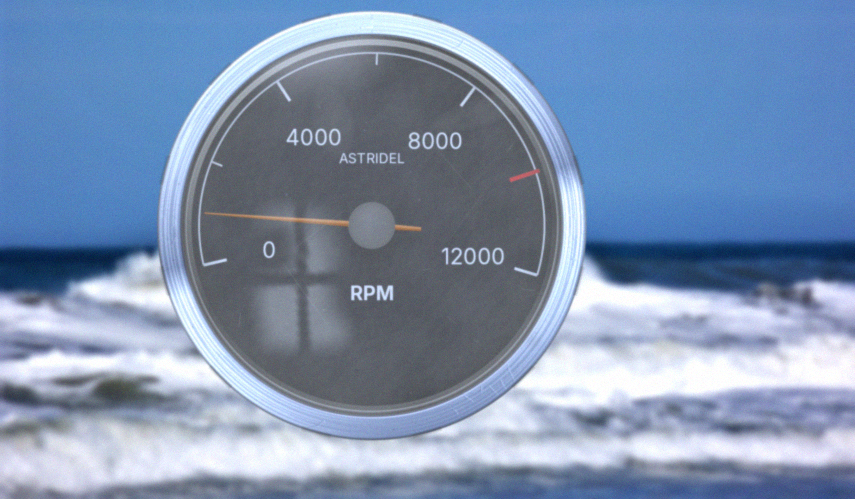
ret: {"value": 1000, "unit": "rpm"}
